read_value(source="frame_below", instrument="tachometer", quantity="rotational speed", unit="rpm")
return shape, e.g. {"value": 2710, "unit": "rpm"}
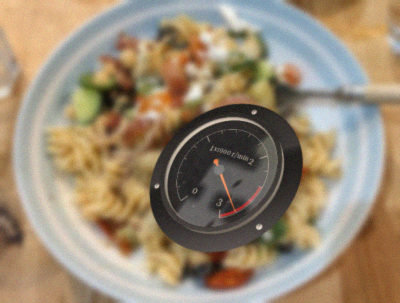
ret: {"value": 2800, "unit": "rpm"}
